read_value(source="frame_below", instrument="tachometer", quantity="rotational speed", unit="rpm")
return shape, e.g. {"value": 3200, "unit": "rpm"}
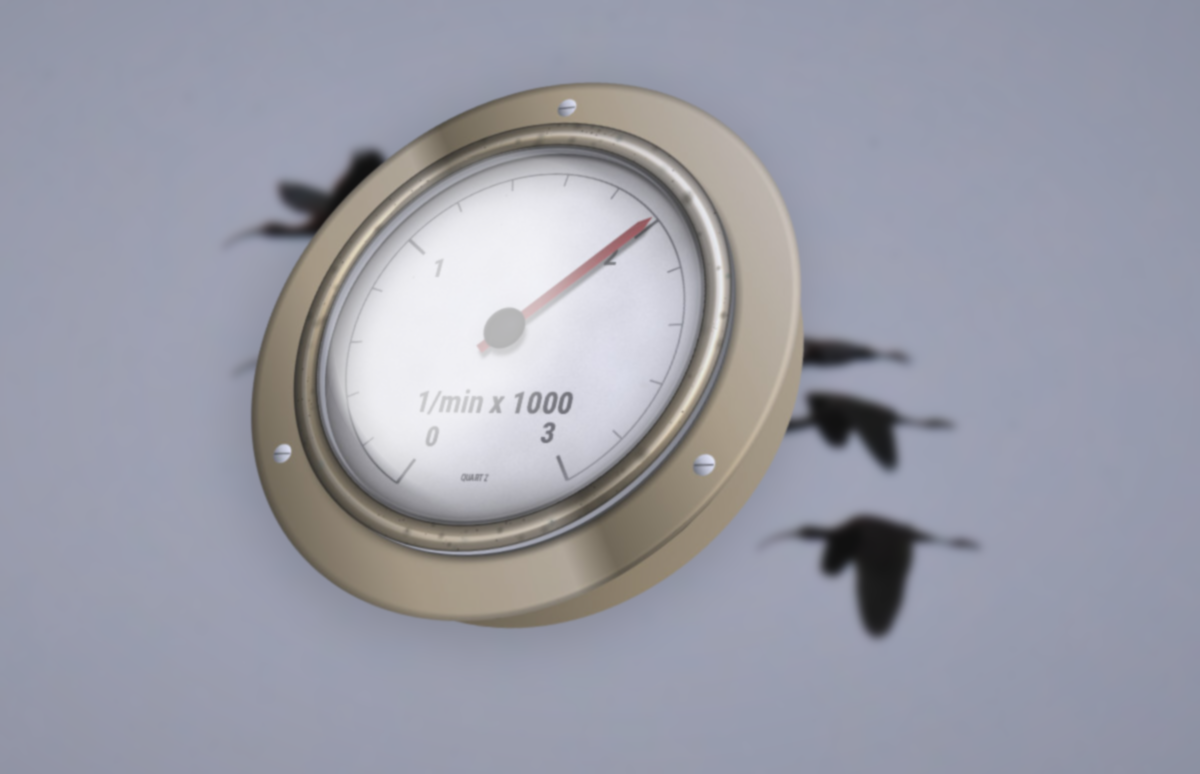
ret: {"value": 2000, "unit": "rpm"}
